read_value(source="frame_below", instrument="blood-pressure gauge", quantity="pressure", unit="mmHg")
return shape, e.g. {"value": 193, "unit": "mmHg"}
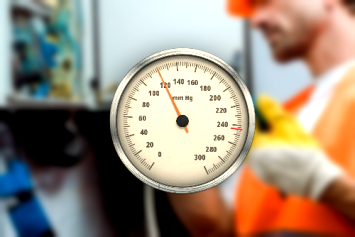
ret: {"value": 120, "unit": "mmHg"}
